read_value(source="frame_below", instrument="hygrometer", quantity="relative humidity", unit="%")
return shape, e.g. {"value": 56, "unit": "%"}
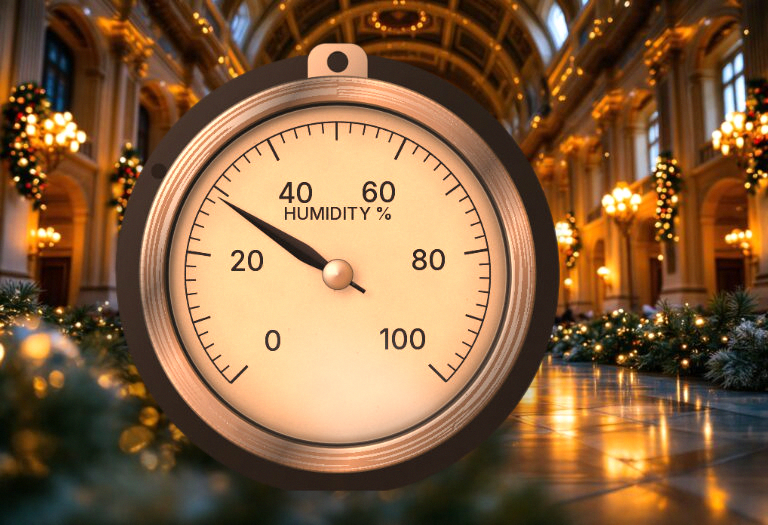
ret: {"value": 29, "unit": "%"}
